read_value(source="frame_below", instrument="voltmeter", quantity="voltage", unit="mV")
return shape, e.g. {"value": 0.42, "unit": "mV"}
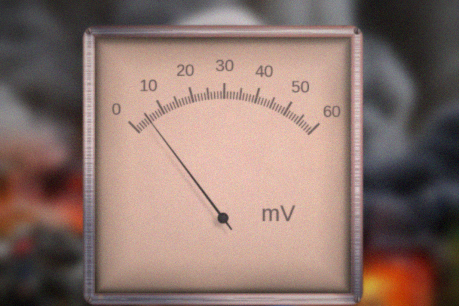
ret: {"value": 5, "unit": "mV"}
